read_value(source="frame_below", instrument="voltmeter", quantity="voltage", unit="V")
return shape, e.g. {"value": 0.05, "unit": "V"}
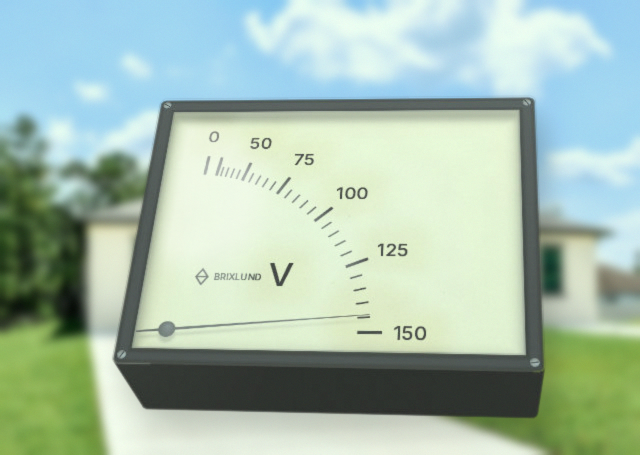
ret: {"value": 145, "unit": "V"}
